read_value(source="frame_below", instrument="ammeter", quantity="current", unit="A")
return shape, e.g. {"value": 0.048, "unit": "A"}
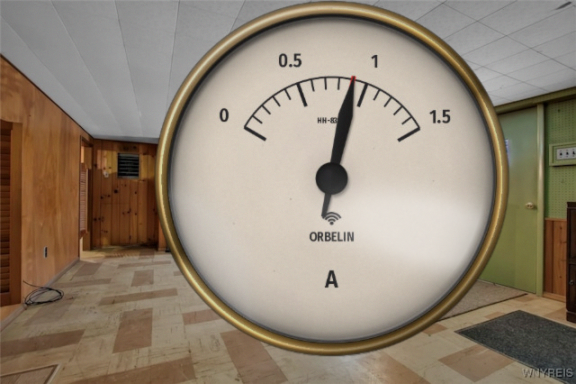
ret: {"value": 0.9, "unit": "A"}
